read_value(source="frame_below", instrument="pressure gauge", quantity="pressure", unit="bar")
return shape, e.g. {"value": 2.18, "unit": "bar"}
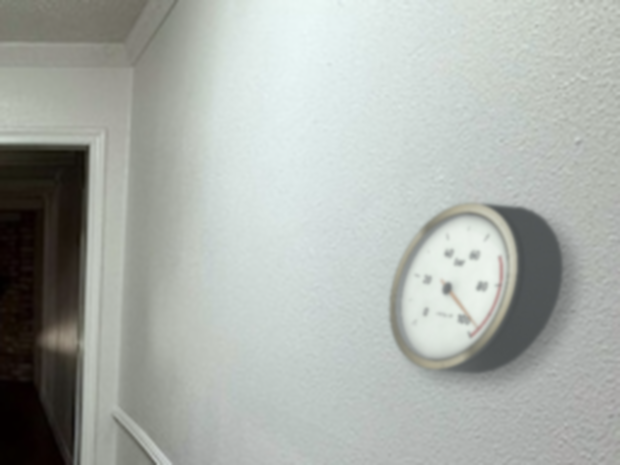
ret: {"value": 95, "unit": "bar"}
